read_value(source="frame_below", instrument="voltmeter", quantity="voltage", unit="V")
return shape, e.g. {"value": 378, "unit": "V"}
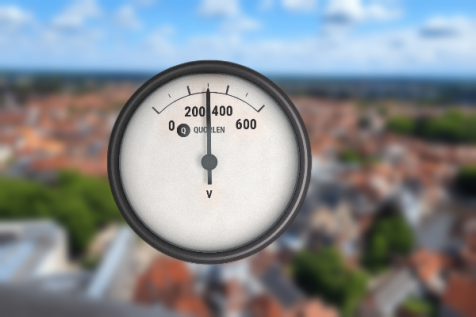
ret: {"value": 300, "unit": "V"}
